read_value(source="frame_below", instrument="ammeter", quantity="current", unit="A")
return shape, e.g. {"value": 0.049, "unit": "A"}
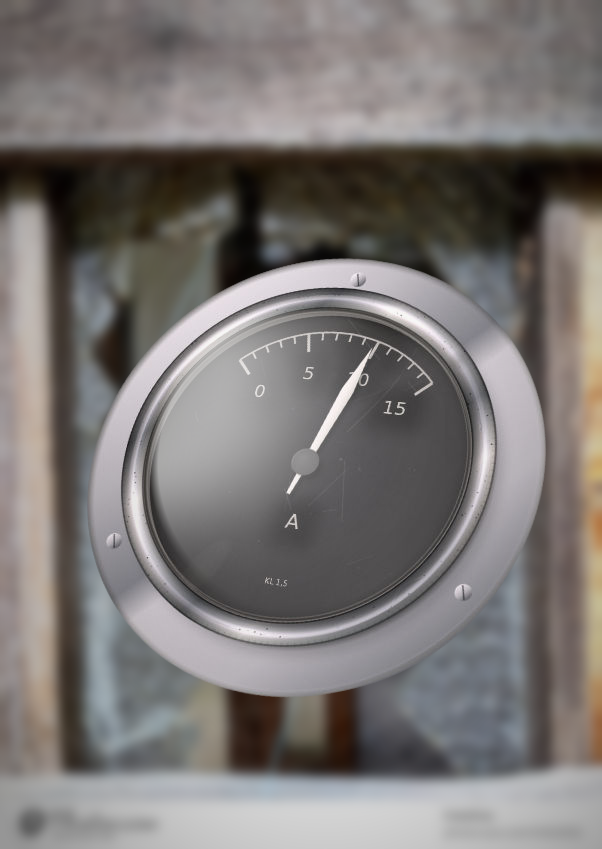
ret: {"value": 10, "unit": "A"}
